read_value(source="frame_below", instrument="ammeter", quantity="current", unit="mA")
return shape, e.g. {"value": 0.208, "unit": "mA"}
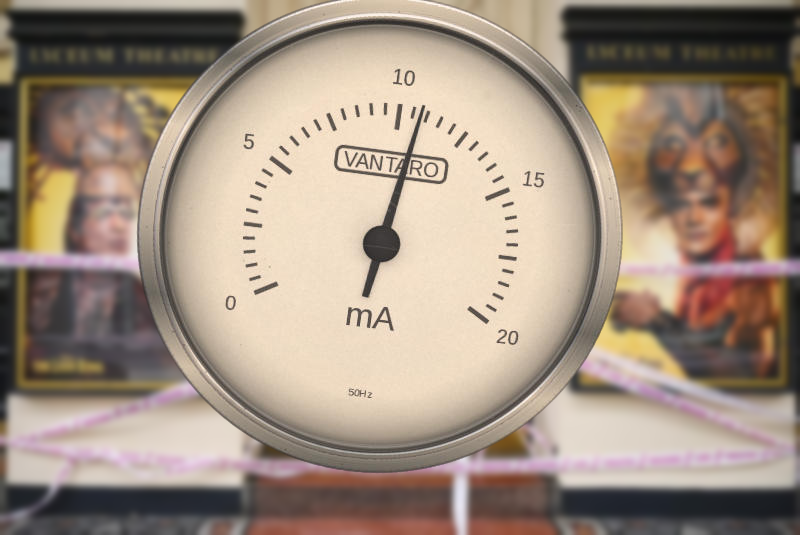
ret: {"value": 10.75, "unit": "mA"}
